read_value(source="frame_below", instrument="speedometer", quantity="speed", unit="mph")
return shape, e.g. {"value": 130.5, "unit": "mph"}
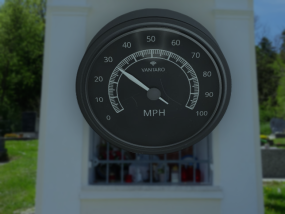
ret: {"value": 30, "unit": "mph"}
